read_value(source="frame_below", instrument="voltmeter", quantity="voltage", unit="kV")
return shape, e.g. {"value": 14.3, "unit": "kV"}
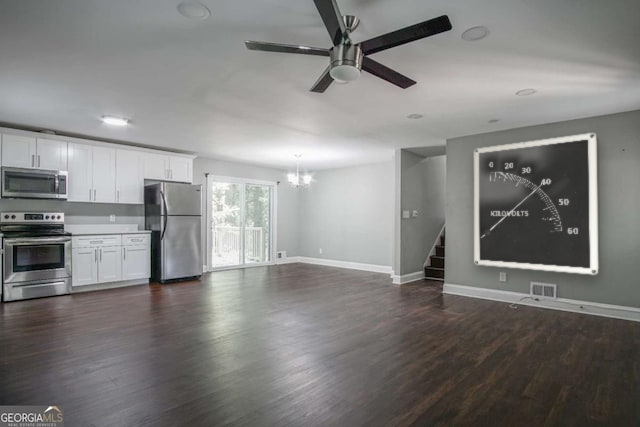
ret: {"value": 40, "unit": "kV"}
